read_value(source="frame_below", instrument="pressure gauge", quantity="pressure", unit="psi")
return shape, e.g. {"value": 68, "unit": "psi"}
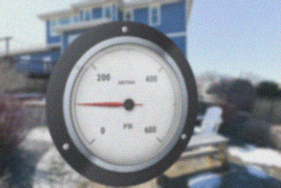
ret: {"value": 100, "unit": "psi"}
